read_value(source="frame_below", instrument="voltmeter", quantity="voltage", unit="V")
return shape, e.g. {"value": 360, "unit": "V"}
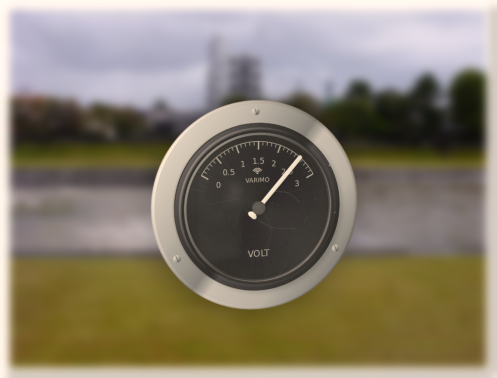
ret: {"value": 2.5, "unit": "V"}
